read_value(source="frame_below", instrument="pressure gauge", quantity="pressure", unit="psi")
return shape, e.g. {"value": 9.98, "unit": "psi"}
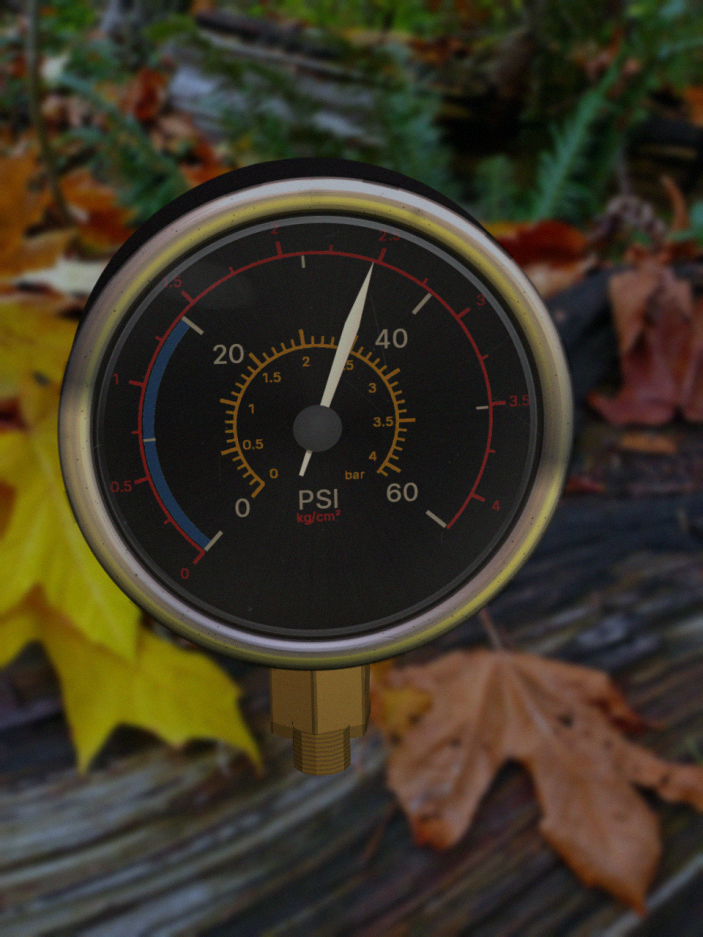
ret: {"value": 35, "unit": "psi"}
